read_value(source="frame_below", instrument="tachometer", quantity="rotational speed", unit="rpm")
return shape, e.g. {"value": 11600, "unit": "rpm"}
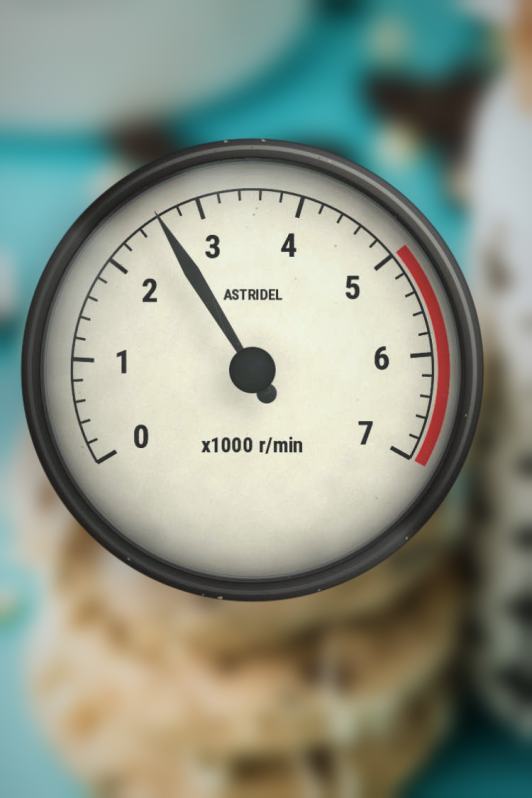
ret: {"value": 2600, "unit": "rpm"}
